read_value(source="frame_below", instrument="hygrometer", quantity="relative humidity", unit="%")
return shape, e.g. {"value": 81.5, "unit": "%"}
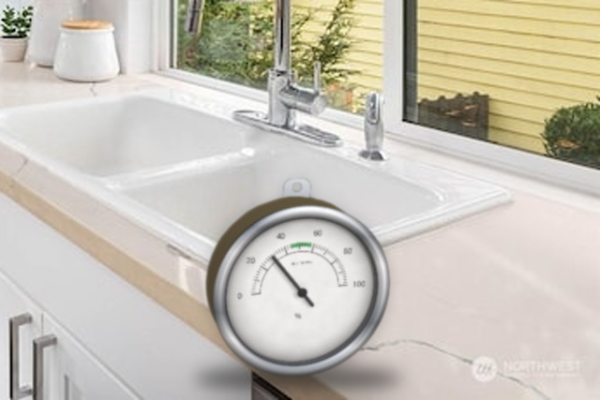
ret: {"value": 30, "unit": "%"}
